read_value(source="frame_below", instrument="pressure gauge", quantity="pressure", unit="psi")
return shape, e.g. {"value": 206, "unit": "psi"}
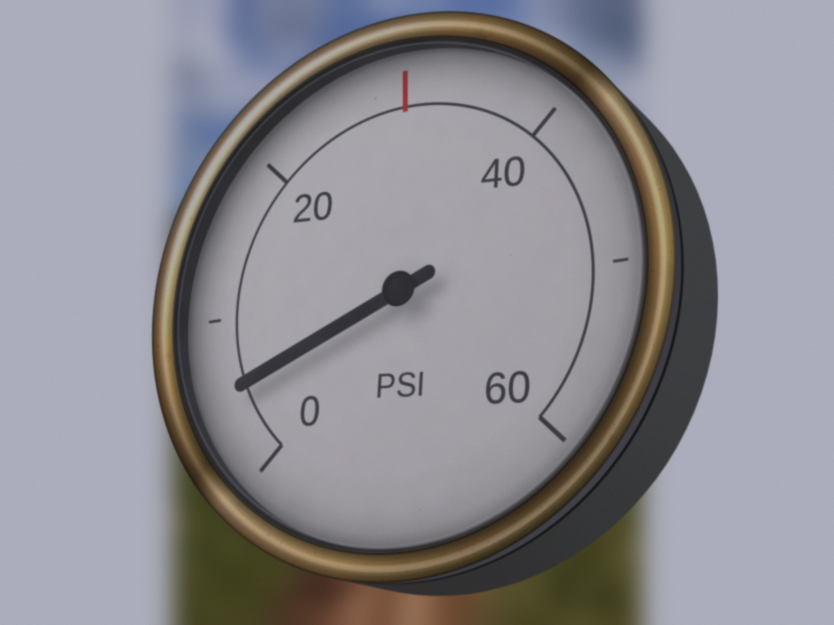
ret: {"value": 5, "unit": "psi"}
